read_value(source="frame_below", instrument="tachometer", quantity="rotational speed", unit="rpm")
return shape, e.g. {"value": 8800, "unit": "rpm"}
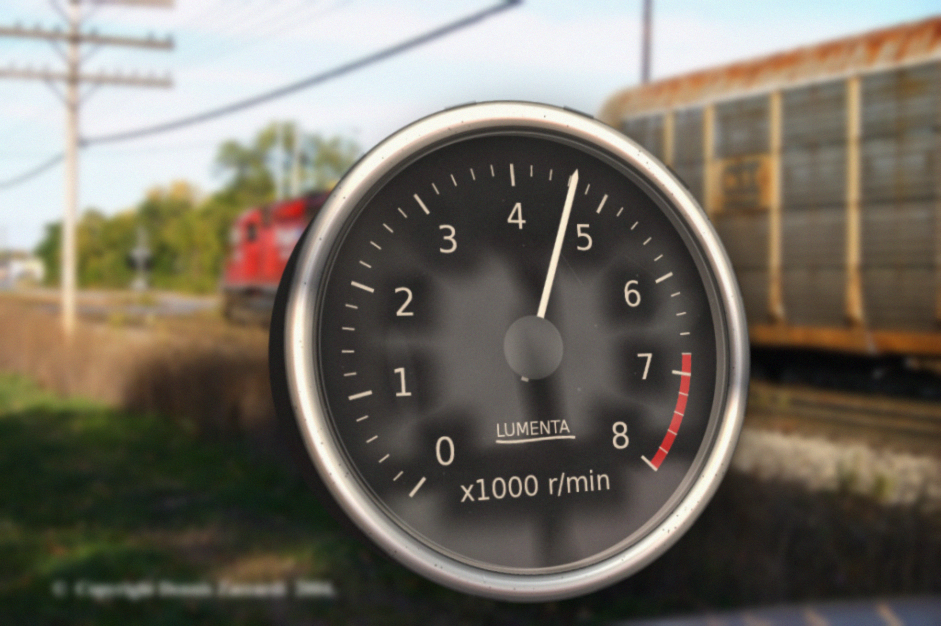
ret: {"value": 4600, "unit": "rpm"}
